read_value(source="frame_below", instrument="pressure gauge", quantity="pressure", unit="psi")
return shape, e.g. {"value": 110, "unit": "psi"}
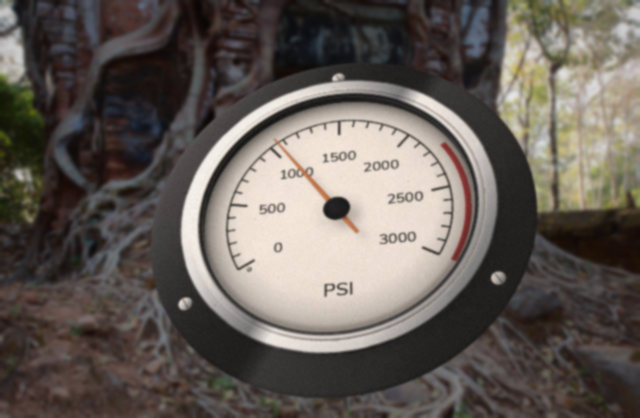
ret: {"value": 1050, "unit": "psi"}
